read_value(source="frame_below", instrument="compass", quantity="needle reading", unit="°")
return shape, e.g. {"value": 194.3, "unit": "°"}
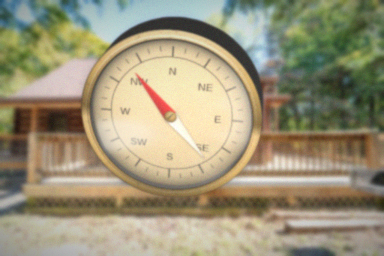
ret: {"value": 320, "unit": "°"}
